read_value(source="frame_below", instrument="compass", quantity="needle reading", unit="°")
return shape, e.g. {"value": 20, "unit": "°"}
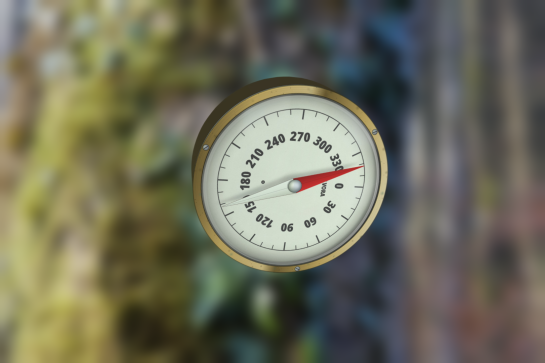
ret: {"value": 340, "unit": "°"}
